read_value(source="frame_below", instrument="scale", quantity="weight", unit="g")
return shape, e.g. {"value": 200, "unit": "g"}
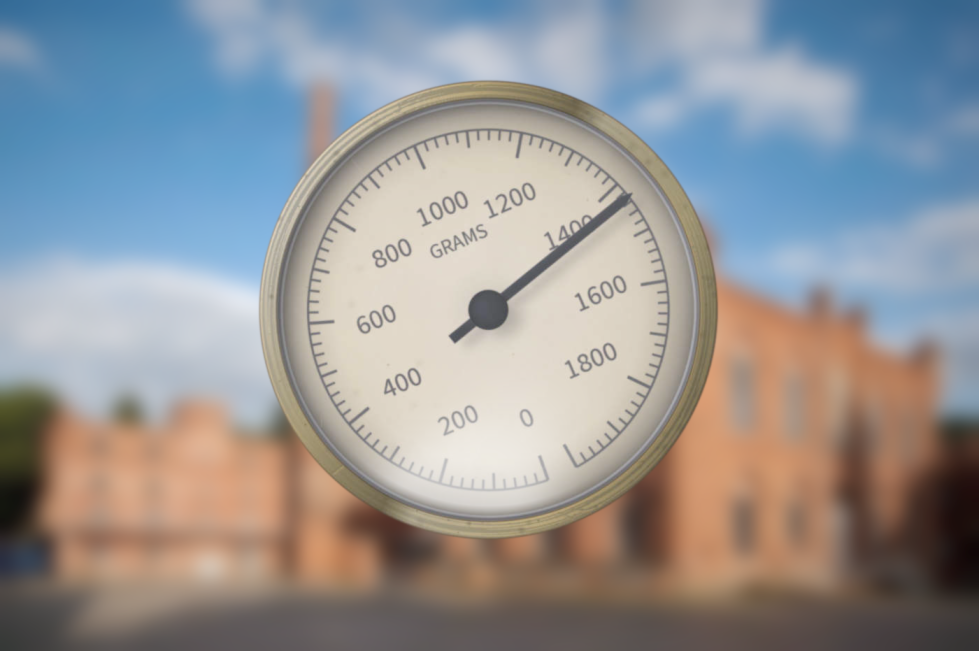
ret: {"value": 1430, "unit": "g"}
